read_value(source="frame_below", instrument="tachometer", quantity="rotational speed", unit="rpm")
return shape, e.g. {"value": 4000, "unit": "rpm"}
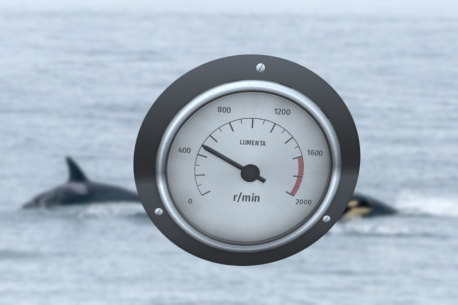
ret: {"value": 500, "unit": "rpm"}
